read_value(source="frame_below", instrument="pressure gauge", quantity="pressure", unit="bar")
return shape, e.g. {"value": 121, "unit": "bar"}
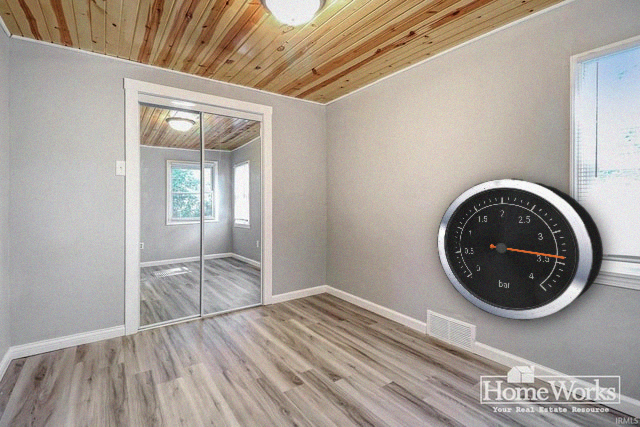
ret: {"value": 3.4, "unit": "bar"}
